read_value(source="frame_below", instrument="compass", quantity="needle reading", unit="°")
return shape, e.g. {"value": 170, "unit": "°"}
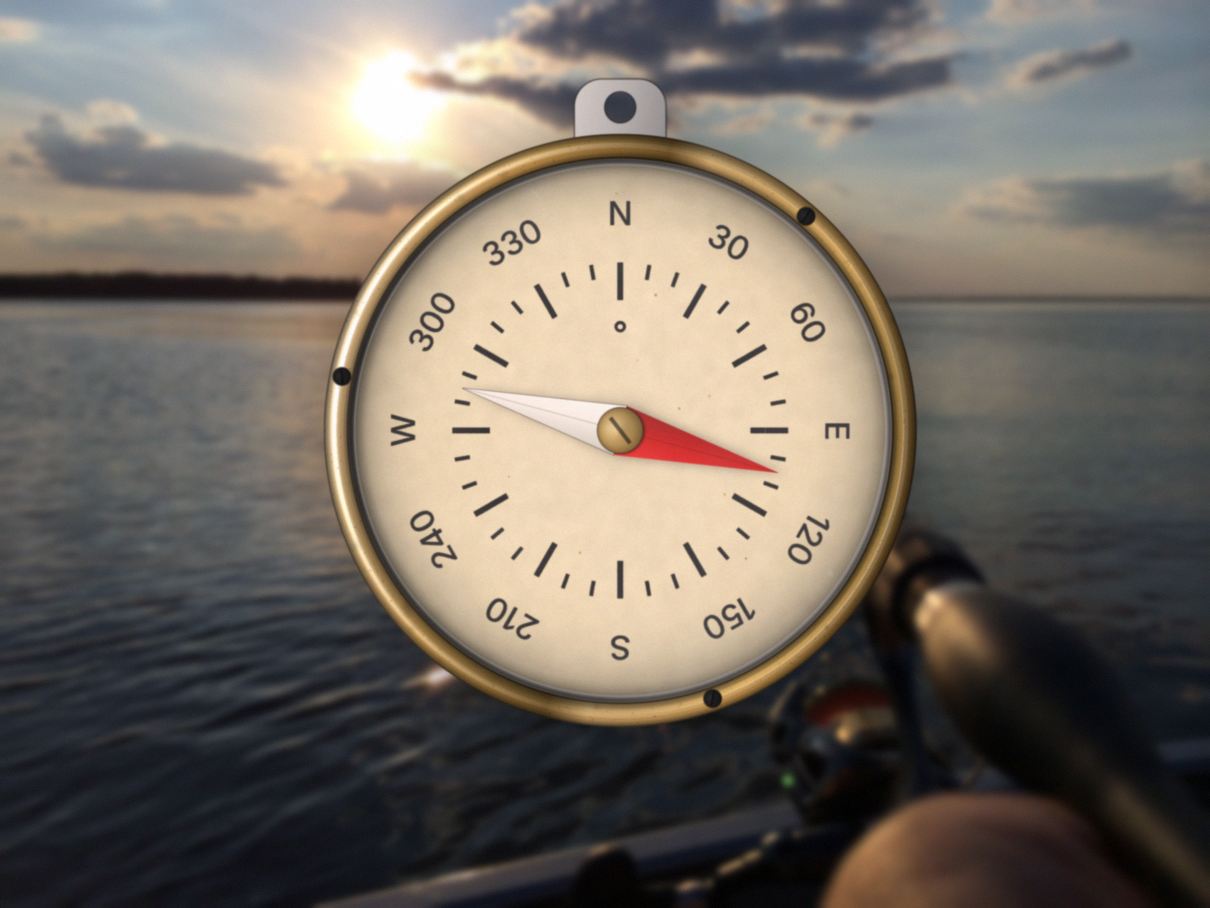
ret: {"value": 105, "unit": "°"}
